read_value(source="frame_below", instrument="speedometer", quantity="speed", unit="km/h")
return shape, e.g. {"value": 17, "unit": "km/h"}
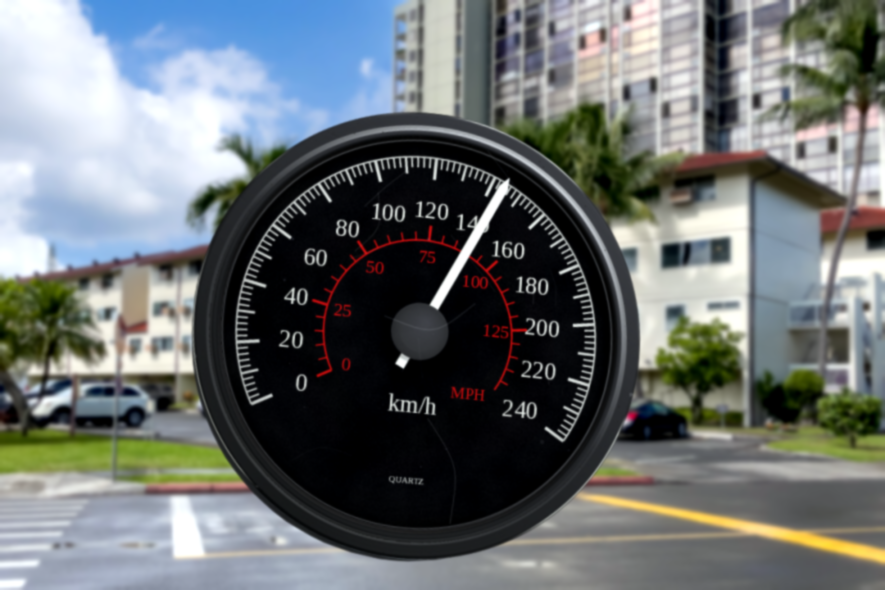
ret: {"value": 144, "unit": "km/h"}
